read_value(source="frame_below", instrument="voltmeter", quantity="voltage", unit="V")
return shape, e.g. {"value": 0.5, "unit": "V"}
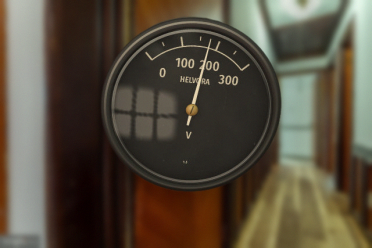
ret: {"value": 175, "unit": "V"}
